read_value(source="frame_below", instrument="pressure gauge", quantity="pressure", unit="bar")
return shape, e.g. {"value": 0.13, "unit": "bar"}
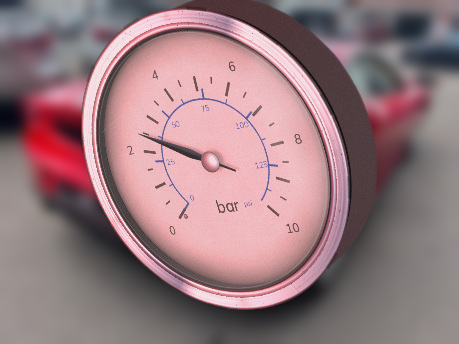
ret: {"value": 2.5, "unit": "bar"}
